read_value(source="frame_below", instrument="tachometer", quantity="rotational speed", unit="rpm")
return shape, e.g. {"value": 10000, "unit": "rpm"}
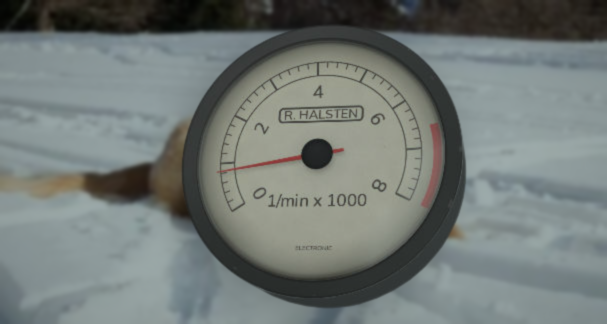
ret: {"value": 800, "unit": "rpm"}
